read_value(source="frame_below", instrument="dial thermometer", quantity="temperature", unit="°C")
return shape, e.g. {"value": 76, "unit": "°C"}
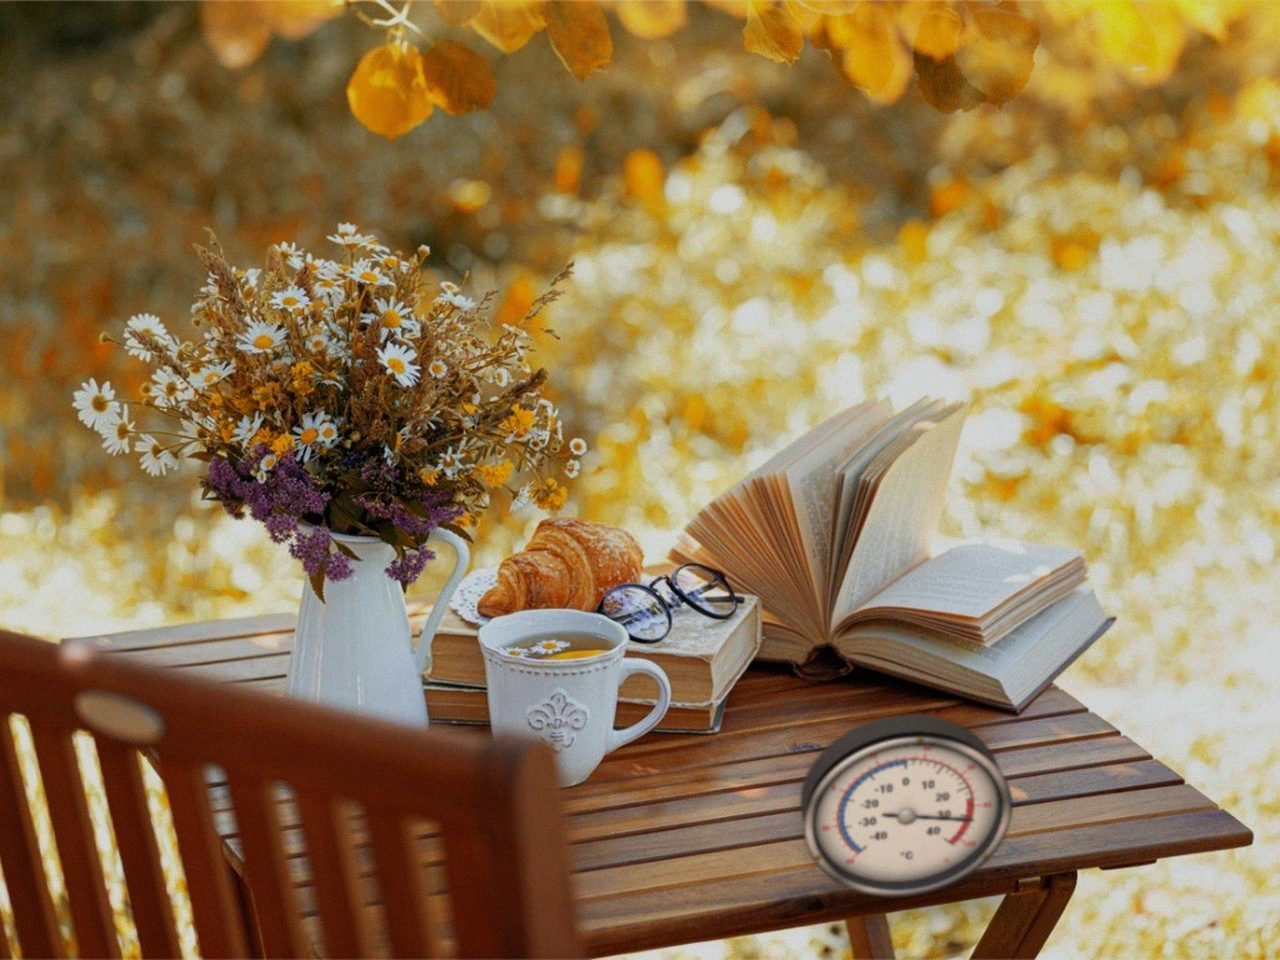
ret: {"value": 30, "unit": "°C"}
